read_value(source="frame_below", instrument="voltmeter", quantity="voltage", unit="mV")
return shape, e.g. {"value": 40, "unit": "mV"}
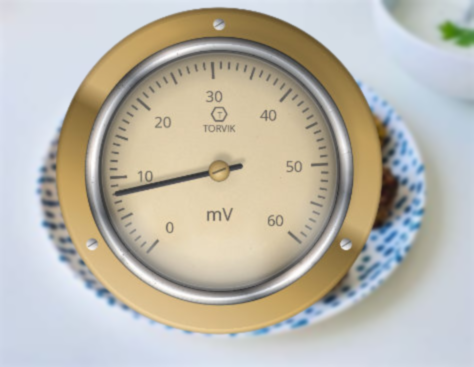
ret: {"value": 8, "unit": "mV"}
